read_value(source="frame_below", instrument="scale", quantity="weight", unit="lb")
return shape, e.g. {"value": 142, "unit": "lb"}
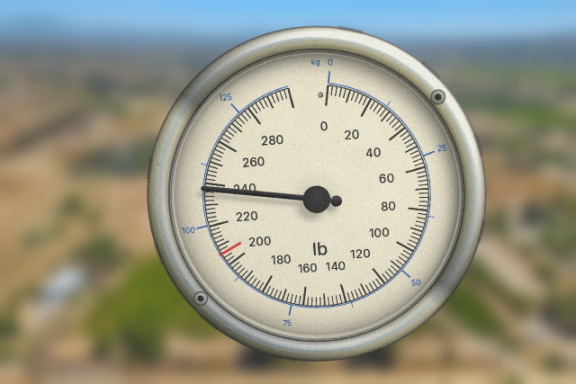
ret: {"value": 238, "unit": "lb"}
